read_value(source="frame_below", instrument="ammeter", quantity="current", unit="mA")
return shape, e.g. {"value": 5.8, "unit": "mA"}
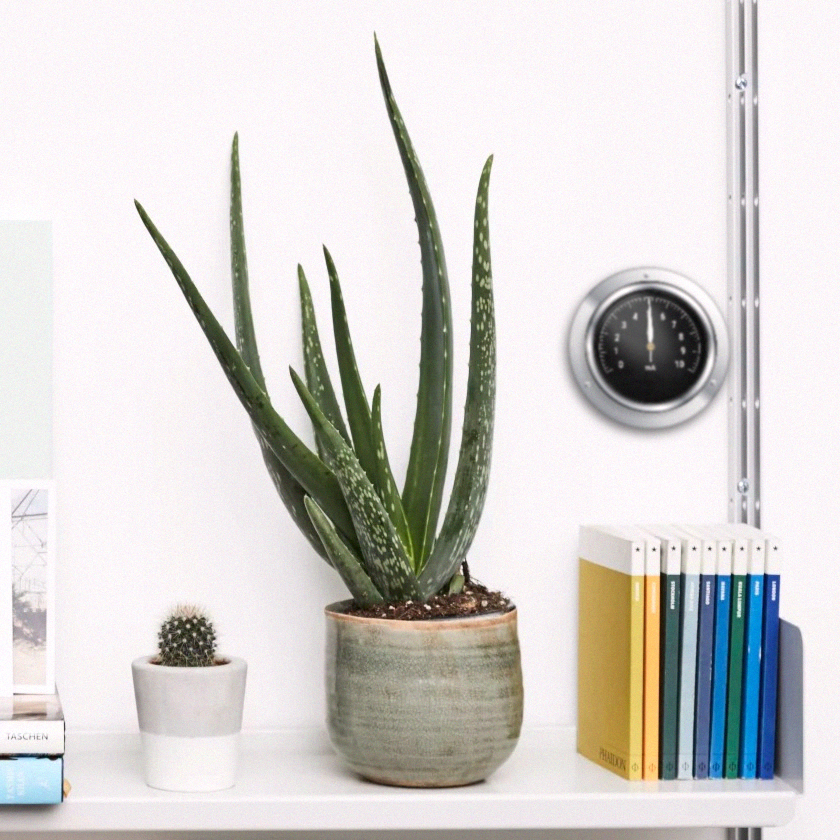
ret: {"value": 5, "unit": "mA"}
